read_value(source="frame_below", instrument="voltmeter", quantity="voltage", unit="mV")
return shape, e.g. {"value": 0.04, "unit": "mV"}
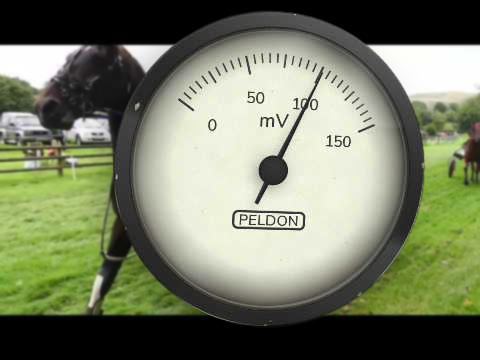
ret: {"value": 100, "unit": "mV"}
